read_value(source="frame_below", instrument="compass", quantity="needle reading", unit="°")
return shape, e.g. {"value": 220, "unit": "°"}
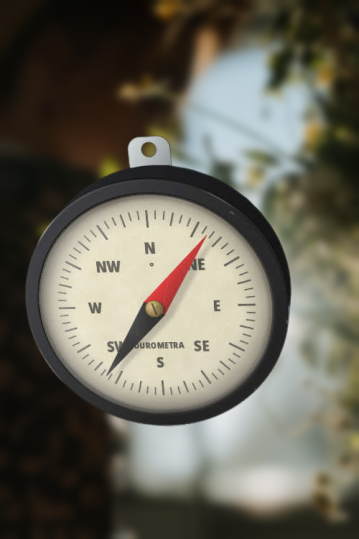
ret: {"value": 37.5, "unit": "°"}
